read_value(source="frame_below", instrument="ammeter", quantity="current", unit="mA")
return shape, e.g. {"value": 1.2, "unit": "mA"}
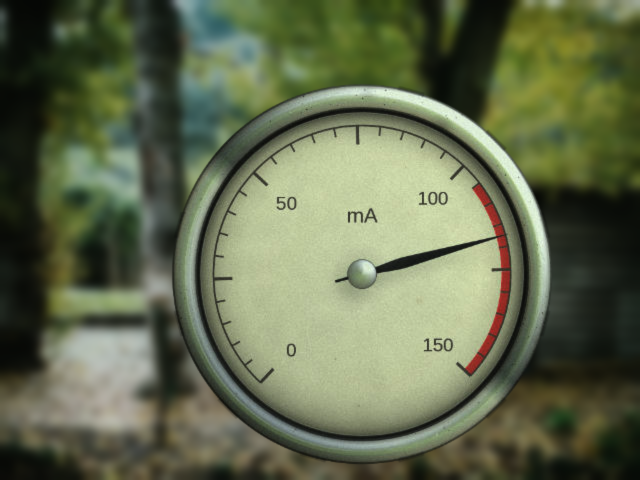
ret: {"value": 117.5, "unit": "mA"}
